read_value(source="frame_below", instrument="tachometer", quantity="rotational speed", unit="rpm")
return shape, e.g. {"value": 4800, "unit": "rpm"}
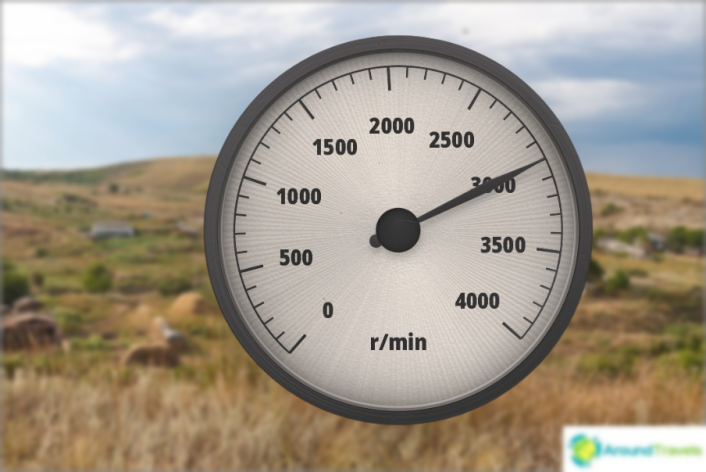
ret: {"value": 3000, "unit": "rpm"}
